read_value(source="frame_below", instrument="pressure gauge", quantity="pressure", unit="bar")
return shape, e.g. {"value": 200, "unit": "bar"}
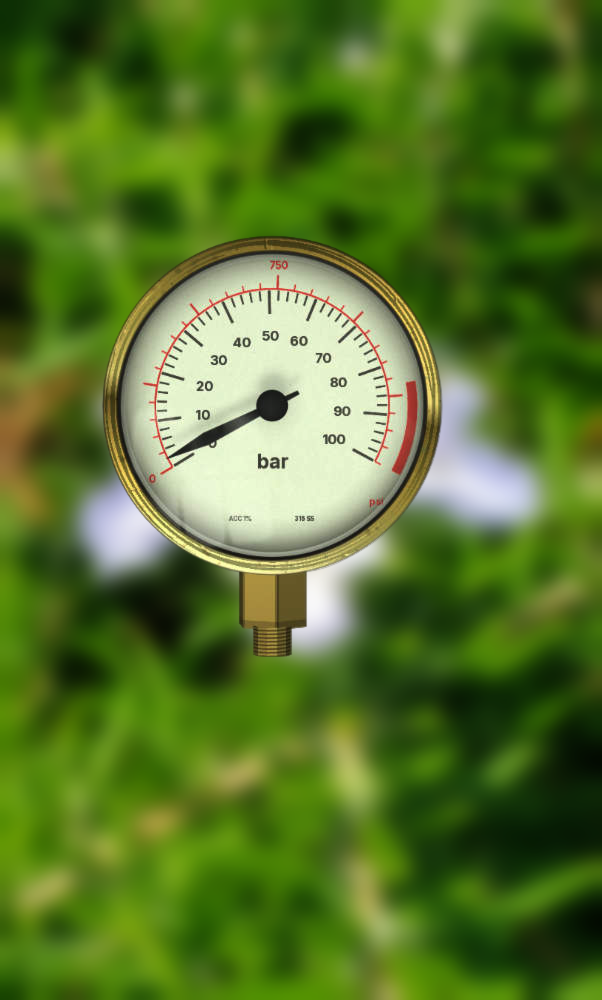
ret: {"value": 2, "unit": "bar"}
